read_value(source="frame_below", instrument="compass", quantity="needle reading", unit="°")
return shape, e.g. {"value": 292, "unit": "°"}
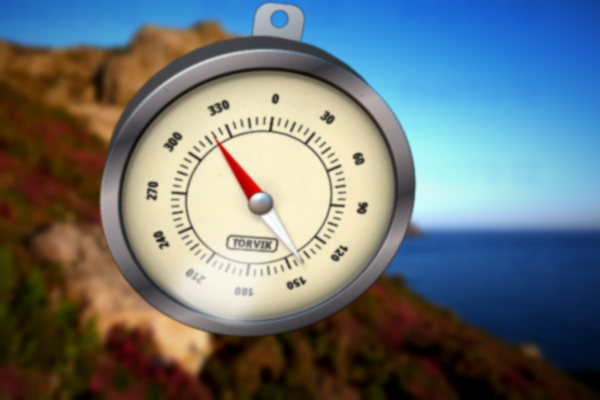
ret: {"value": 320, "unit": "°"}
